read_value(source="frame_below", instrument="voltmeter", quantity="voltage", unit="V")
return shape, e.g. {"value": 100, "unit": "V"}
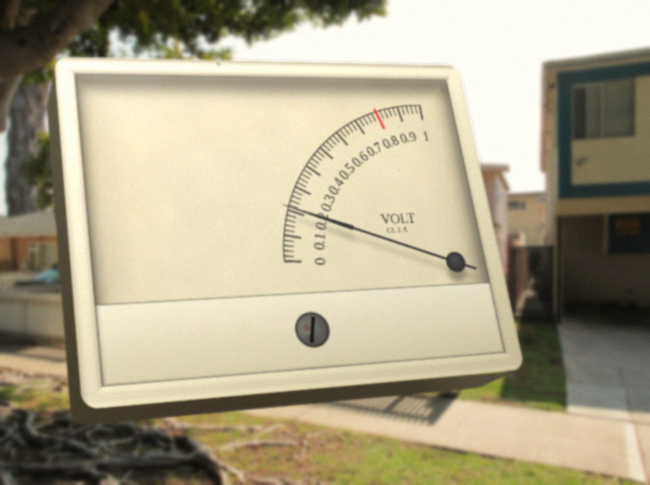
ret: {"value": 0.2, "unit": "V"}
